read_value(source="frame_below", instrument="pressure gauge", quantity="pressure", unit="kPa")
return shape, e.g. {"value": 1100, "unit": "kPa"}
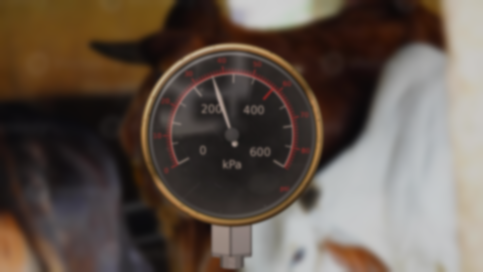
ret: {"value": 250, "unit": "kPa"}
